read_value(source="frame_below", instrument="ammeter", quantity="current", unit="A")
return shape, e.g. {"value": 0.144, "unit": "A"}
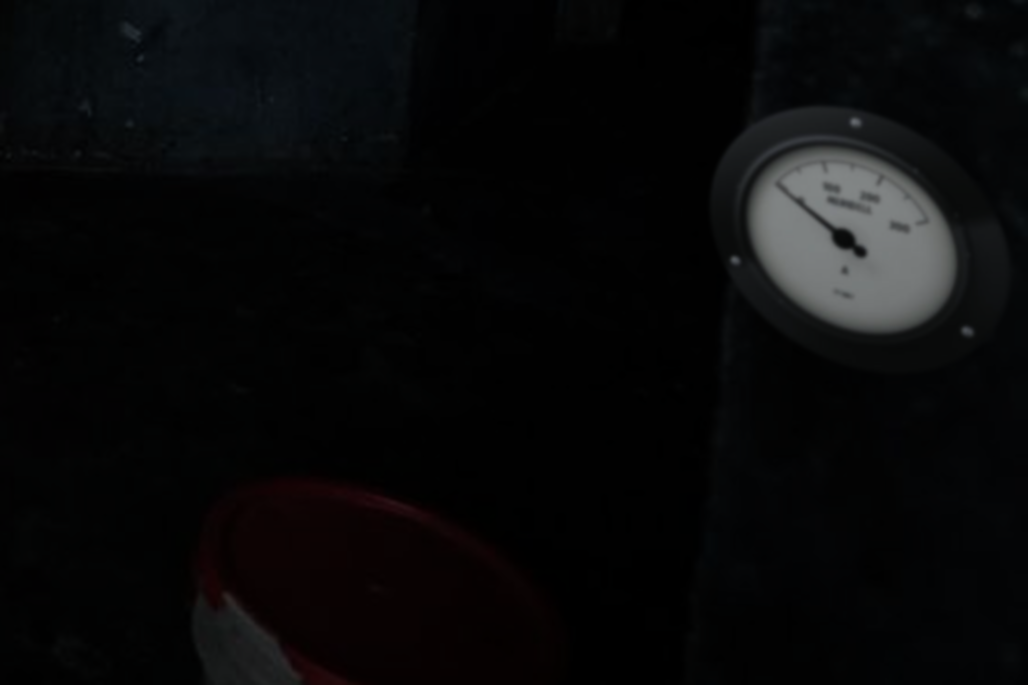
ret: {"value": 0, "unit": "A"}
